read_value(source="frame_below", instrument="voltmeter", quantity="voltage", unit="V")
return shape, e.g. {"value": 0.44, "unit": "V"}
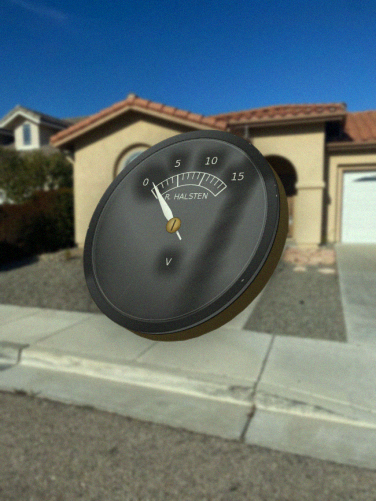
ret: {"value": 1, "unit": "V"}
